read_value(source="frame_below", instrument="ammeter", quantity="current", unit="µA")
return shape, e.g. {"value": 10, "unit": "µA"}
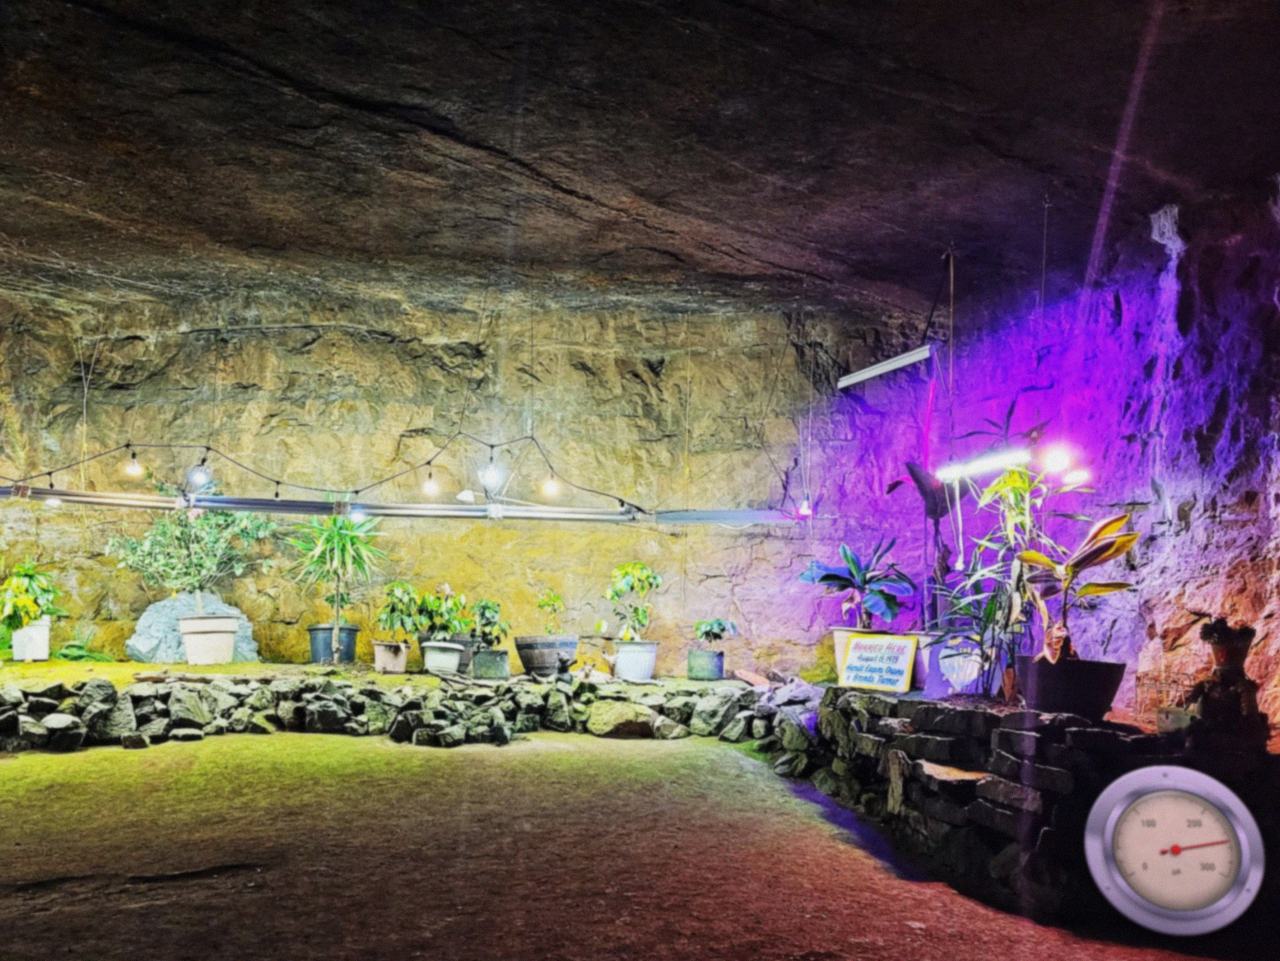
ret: {"value": 250, "unit": "µA"}
